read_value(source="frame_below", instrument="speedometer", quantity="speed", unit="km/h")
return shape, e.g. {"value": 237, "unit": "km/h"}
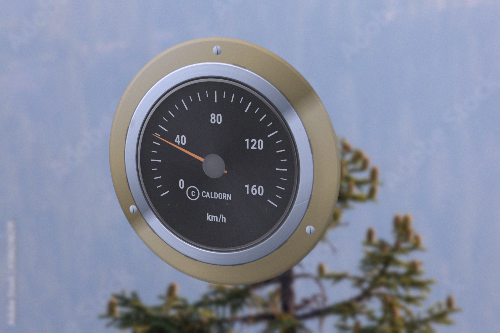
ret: {"value": 35, "unit": "km/h"}
